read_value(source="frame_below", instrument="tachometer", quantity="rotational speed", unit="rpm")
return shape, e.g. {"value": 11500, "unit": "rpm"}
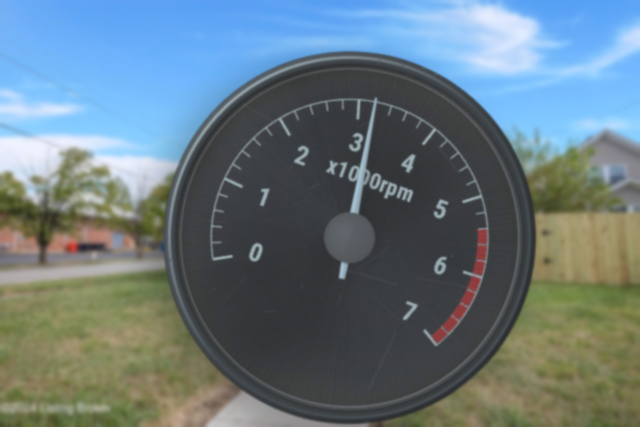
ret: {"value": 3200, "unit": "rpm"}
